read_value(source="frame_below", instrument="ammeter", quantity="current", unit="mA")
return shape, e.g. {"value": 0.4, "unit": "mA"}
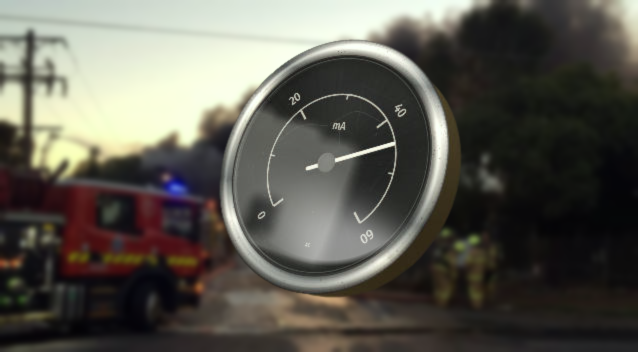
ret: {"value": 45, "unit": "mA"}
